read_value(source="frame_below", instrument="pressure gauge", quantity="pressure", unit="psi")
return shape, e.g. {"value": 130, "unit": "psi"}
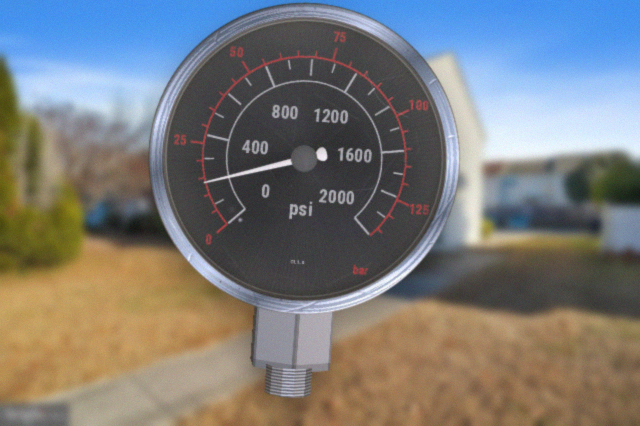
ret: {"value": 200, "unit": "psi"}
